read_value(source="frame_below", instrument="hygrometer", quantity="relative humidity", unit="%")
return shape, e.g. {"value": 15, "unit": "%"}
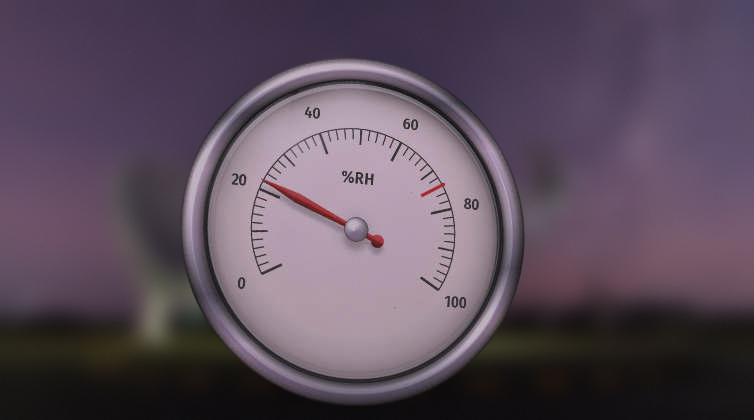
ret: {"value": 22, "unit": "%"}
